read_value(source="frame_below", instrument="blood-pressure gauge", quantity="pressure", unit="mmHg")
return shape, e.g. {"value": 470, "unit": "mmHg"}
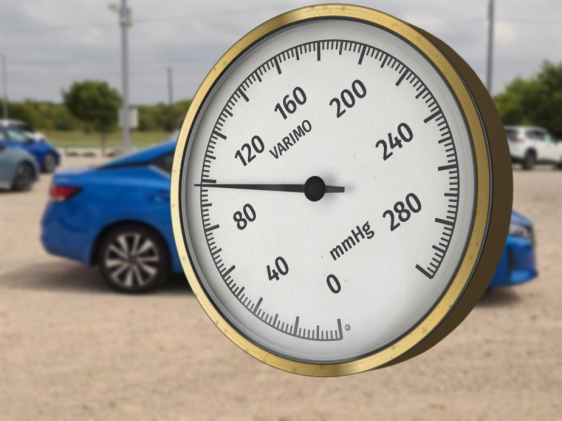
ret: {"value": 98, "unit": "mmHg"}
